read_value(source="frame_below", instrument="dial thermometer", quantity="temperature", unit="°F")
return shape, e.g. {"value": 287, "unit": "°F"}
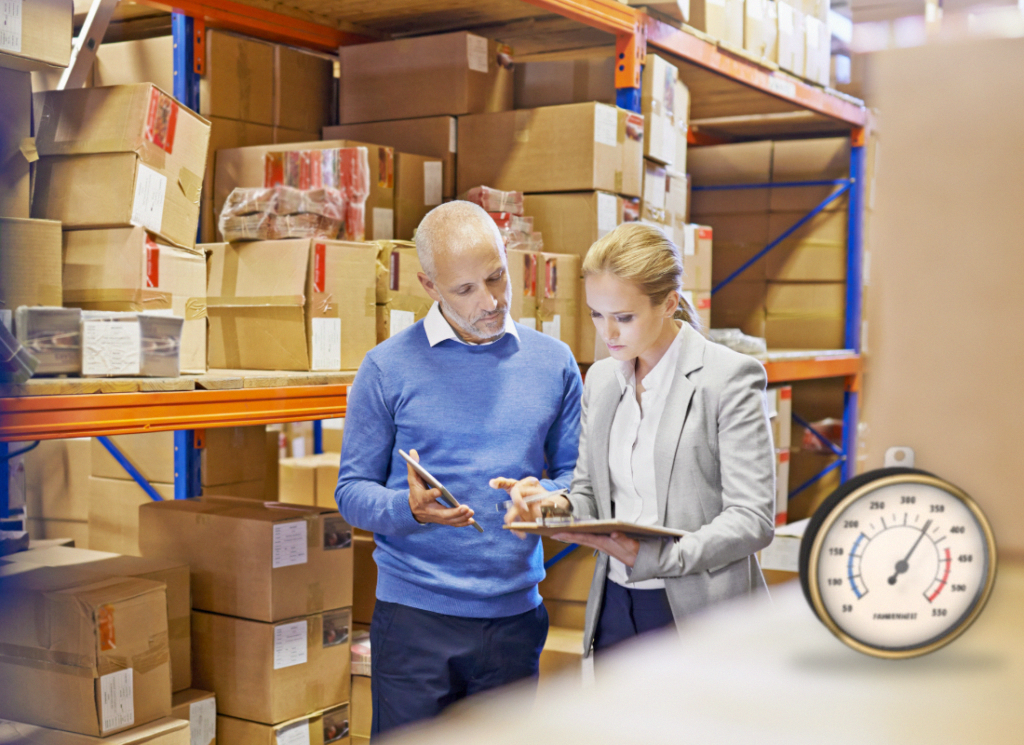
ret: {"value": 350, "unit": "°F"}
